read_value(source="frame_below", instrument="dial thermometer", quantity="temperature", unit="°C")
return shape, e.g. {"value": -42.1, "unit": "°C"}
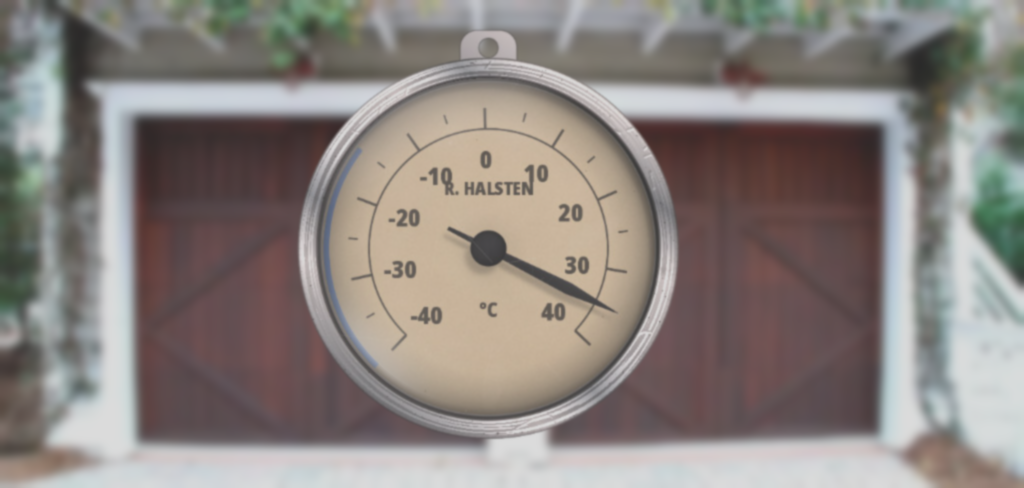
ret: {"value": 35, "unit": "°C"}
